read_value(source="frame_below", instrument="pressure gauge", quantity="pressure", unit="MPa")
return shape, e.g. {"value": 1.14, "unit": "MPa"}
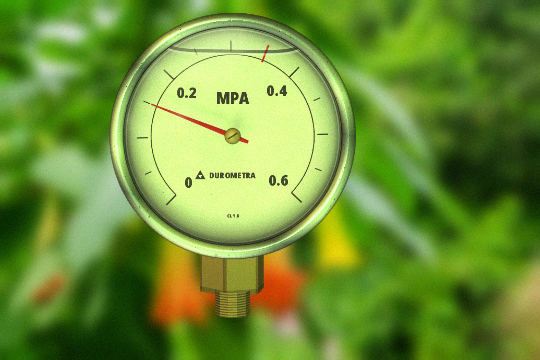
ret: {"value": 0.15, "unit": "MPa"}
